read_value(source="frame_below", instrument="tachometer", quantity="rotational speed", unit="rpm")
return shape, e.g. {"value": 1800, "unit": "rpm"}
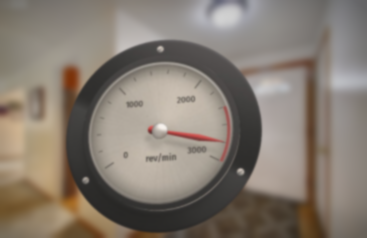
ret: {"value": 2800, "unit": "rpm"}
